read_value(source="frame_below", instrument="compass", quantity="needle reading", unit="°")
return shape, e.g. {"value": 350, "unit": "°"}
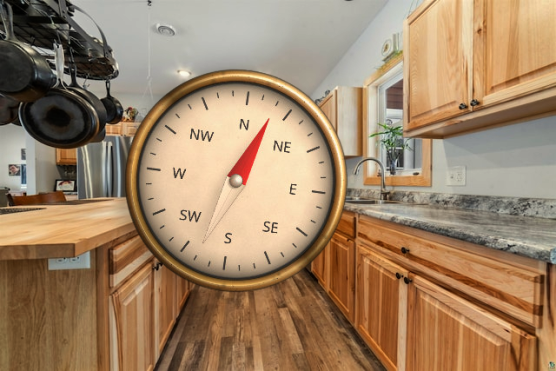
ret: {"value": 20, "unit": "°"}
